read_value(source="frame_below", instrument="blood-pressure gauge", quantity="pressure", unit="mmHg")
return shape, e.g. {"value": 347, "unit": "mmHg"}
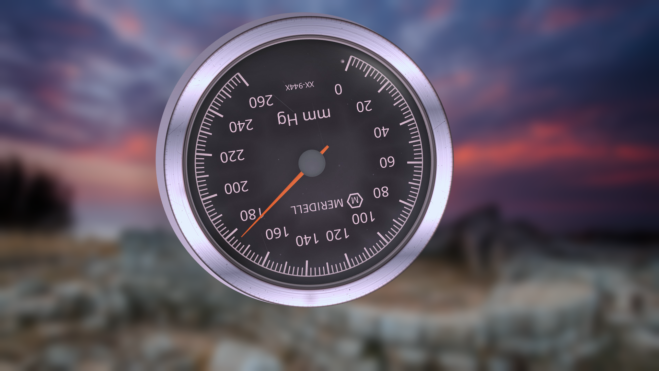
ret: {"value": 176, "unit": "mmHg"}
